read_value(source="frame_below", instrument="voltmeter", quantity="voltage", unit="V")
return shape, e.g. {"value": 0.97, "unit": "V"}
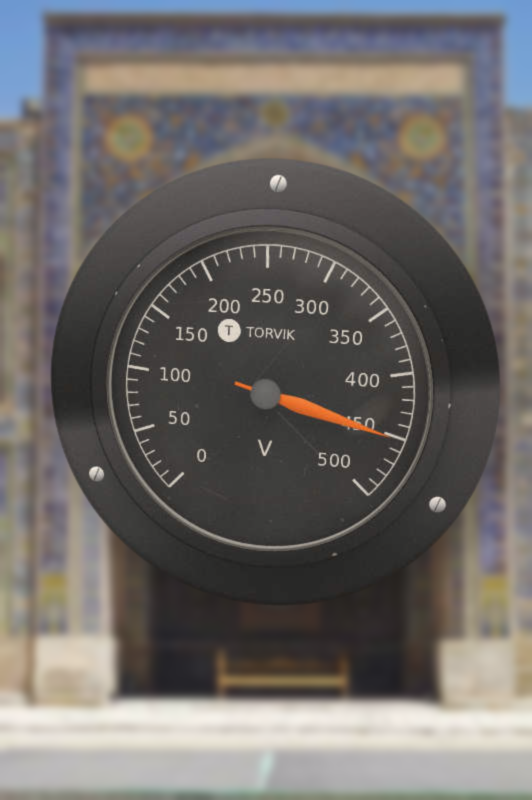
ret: {"value": 450, "unit": "V"}
